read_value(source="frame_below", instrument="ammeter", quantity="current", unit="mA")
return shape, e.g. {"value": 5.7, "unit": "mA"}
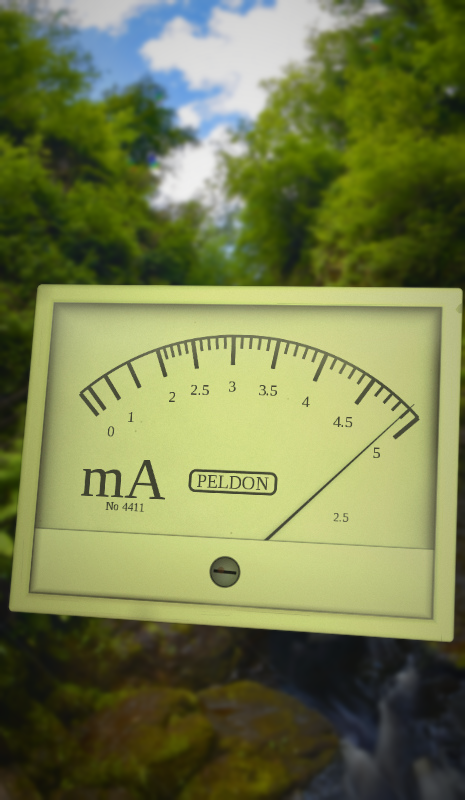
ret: {"value": 4.9, "unit": "mA"}
